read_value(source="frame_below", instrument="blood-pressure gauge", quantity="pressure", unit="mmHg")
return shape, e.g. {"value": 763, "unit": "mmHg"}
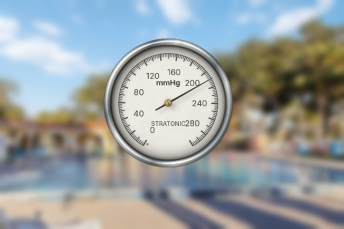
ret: {"value": 210, "unit": "mmHg"}
